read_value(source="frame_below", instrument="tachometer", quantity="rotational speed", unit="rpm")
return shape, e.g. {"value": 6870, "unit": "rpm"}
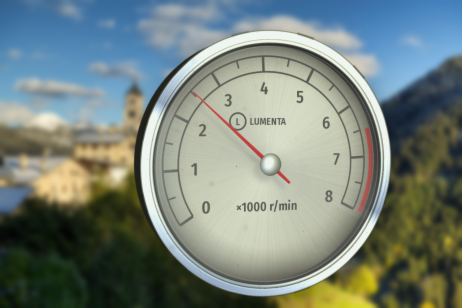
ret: {"value": 2500, "unit": "rpm"}
